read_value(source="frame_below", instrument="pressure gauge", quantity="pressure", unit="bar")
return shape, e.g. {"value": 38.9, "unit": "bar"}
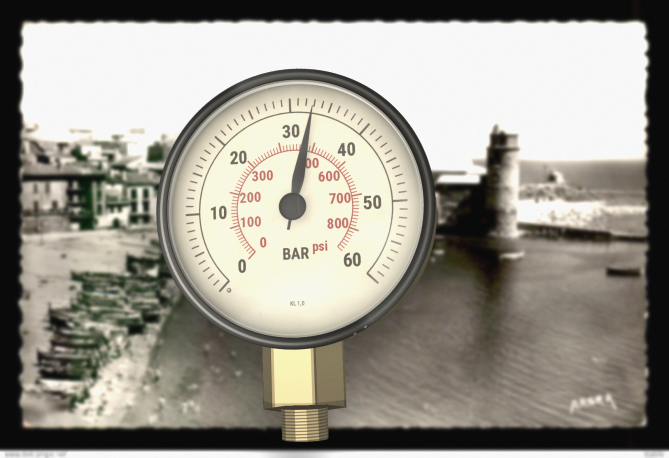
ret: {"value": 33, "unit": "bar"}
